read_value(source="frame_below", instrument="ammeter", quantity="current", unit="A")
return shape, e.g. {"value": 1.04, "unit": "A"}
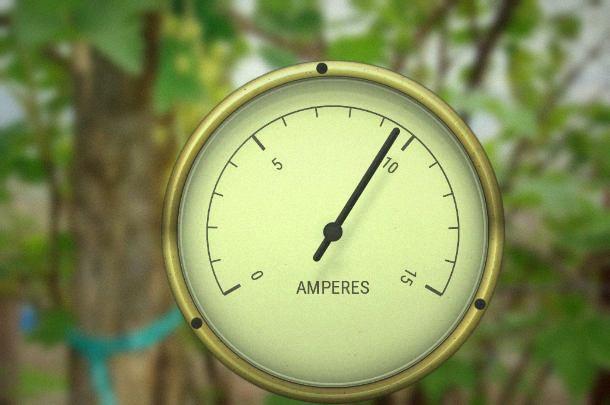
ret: {"value": 9.5, "unit": "A"}
